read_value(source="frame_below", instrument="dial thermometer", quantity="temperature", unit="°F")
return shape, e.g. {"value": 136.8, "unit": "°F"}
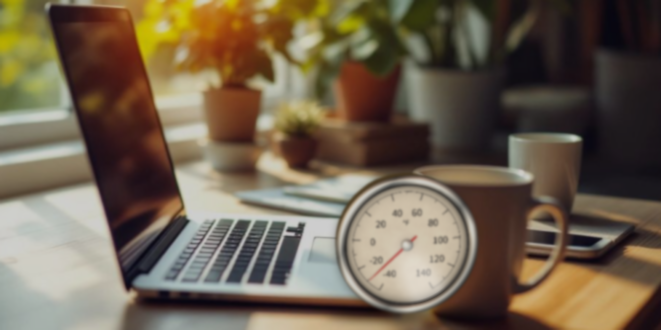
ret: {"value": -30, "unit": "°F"}
